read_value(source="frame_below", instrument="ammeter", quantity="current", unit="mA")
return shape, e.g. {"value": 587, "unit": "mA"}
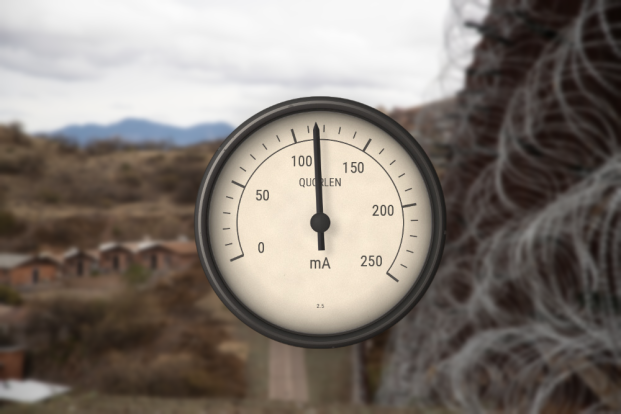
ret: {"value": 115, "unit": "mA"}
